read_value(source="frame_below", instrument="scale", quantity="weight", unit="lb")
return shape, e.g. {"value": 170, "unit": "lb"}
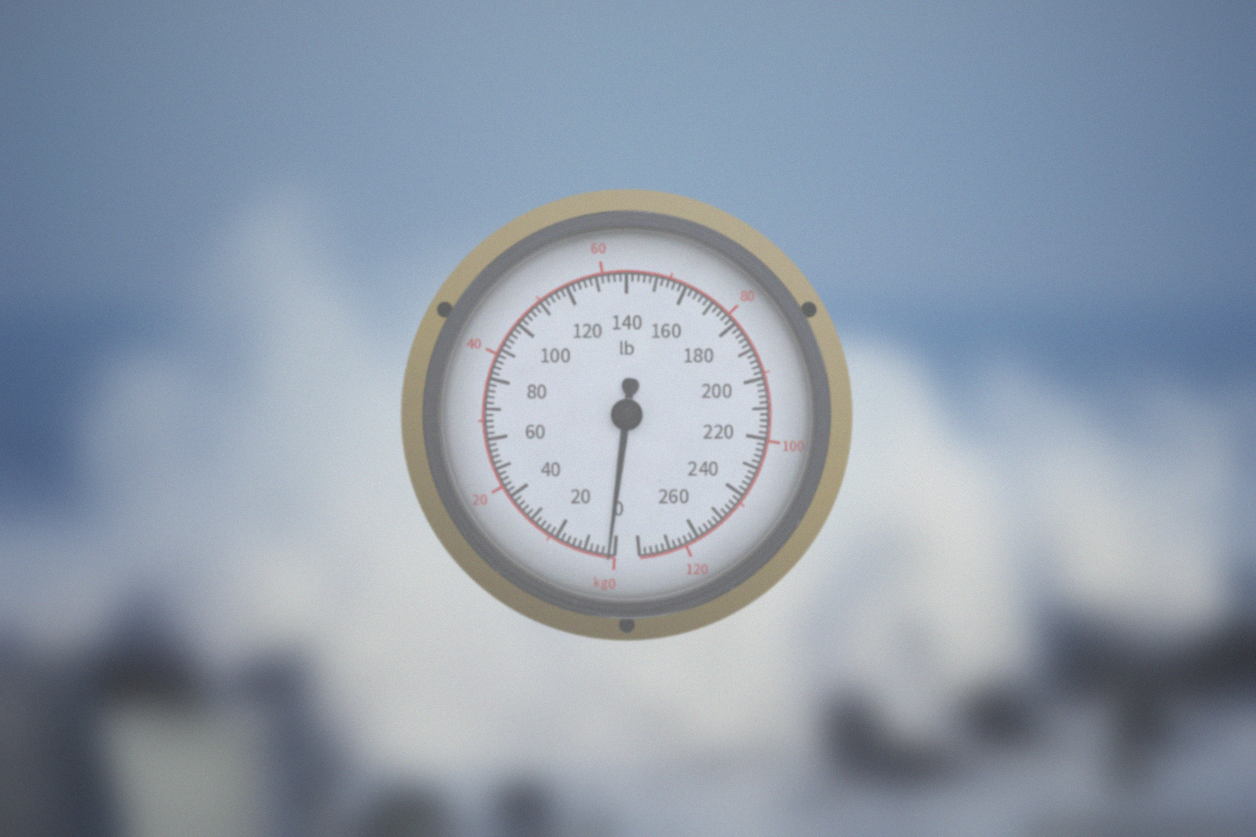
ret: {"value": 2, "unit": "lb"}
